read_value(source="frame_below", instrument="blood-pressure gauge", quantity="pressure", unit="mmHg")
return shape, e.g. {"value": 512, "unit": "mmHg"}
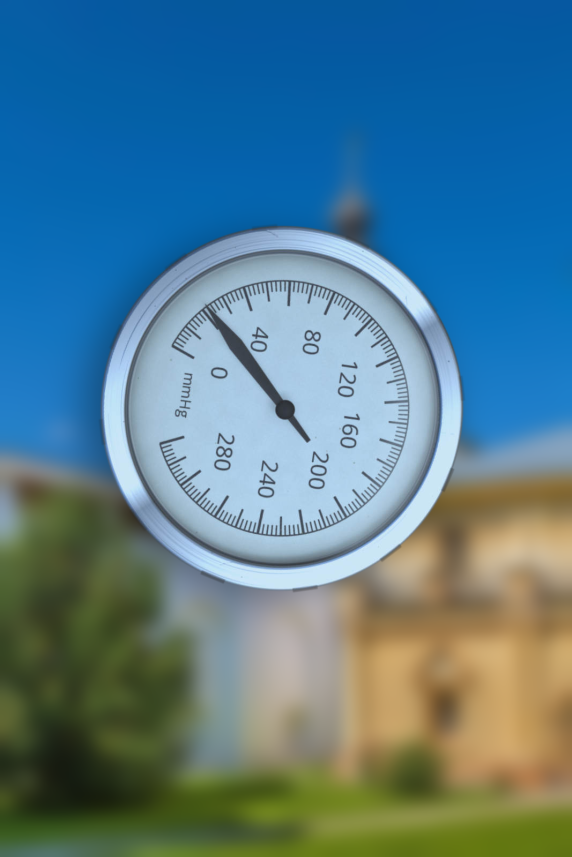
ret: {"value": 22, "unit": "mmHg"}
